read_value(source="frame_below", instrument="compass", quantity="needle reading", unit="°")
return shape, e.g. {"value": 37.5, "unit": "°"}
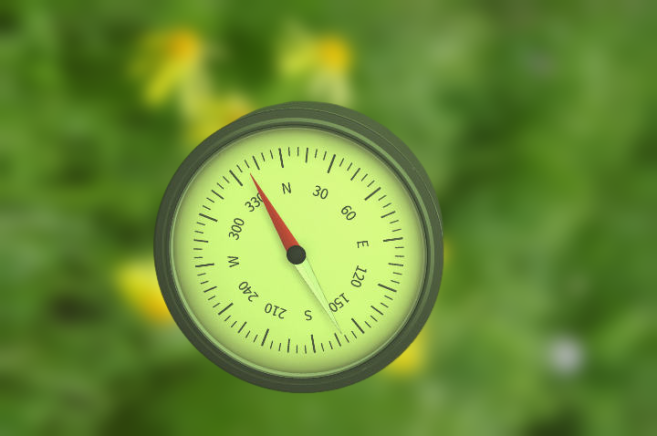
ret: {"value": 340, "unit": "°"}
